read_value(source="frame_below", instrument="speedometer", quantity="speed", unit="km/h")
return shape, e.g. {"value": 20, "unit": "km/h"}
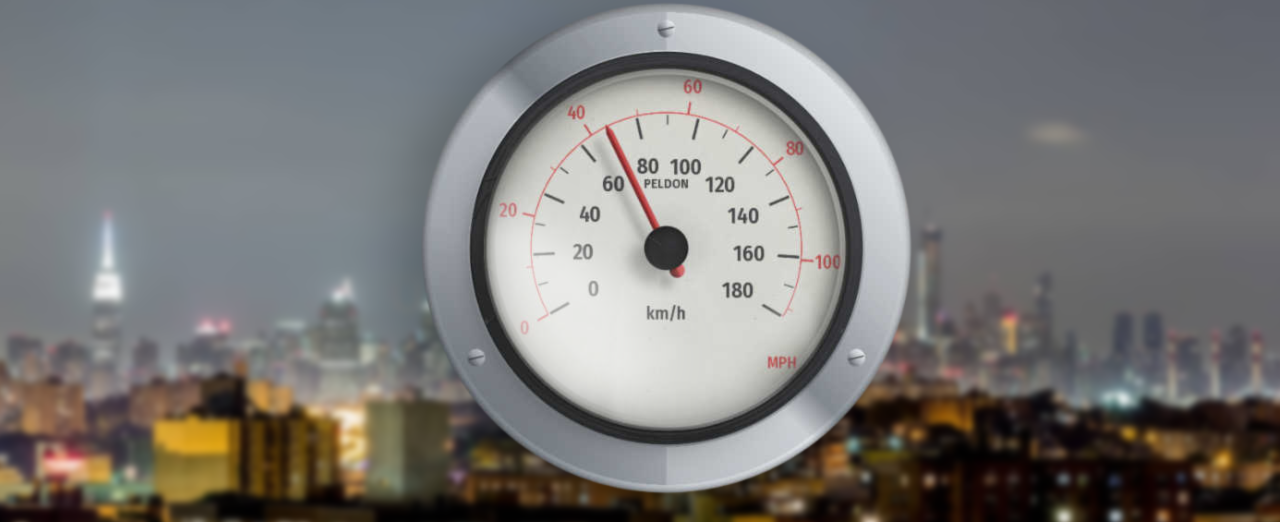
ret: {"value": 70, "unit": "km/h"}
